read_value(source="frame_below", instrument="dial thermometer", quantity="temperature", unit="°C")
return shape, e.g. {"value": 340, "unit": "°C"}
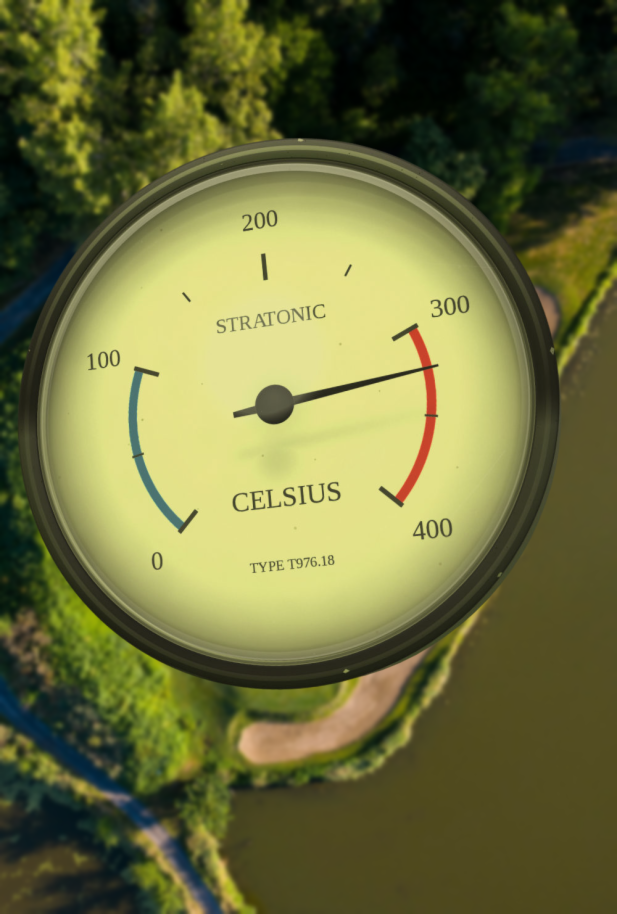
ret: {"value": 325, "unit": "°C"}
